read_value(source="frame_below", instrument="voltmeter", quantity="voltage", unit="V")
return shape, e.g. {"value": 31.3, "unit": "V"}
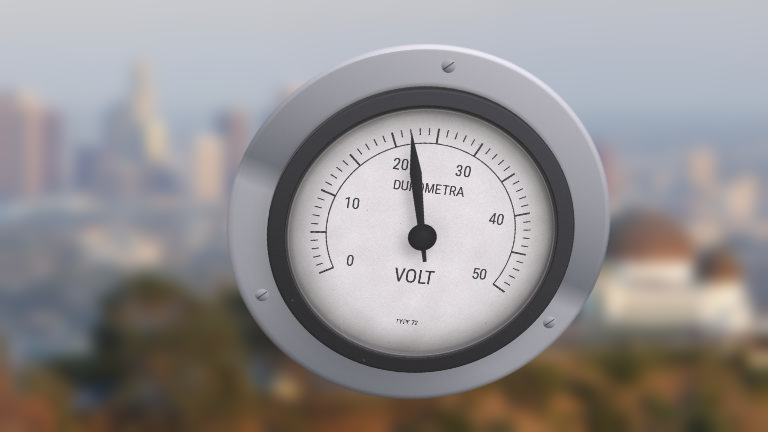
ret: {"value": 22, "unit": "V"}
